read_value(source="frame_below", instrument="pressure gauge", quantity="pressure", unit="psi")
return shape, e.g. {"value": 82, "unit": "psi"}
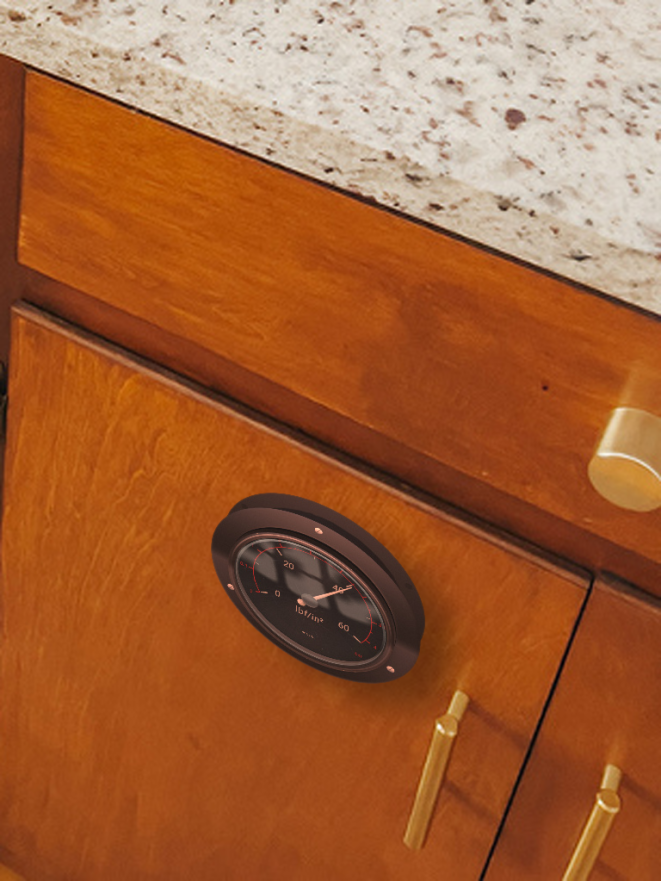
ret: {"value": 40, "unit": "psi"}
